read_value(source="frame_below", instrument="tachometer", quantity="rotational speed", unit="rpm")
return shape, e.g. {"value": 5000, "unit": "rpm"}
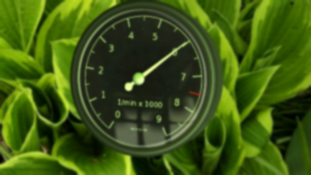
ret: {"value": 6000, "unit": "rpm"}
